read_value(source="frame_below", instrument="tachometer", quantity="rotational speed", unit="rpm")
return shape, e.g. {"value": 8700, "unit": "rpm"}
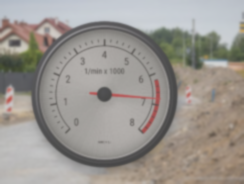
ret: {"value": 6800, "unit": "rpm"}
